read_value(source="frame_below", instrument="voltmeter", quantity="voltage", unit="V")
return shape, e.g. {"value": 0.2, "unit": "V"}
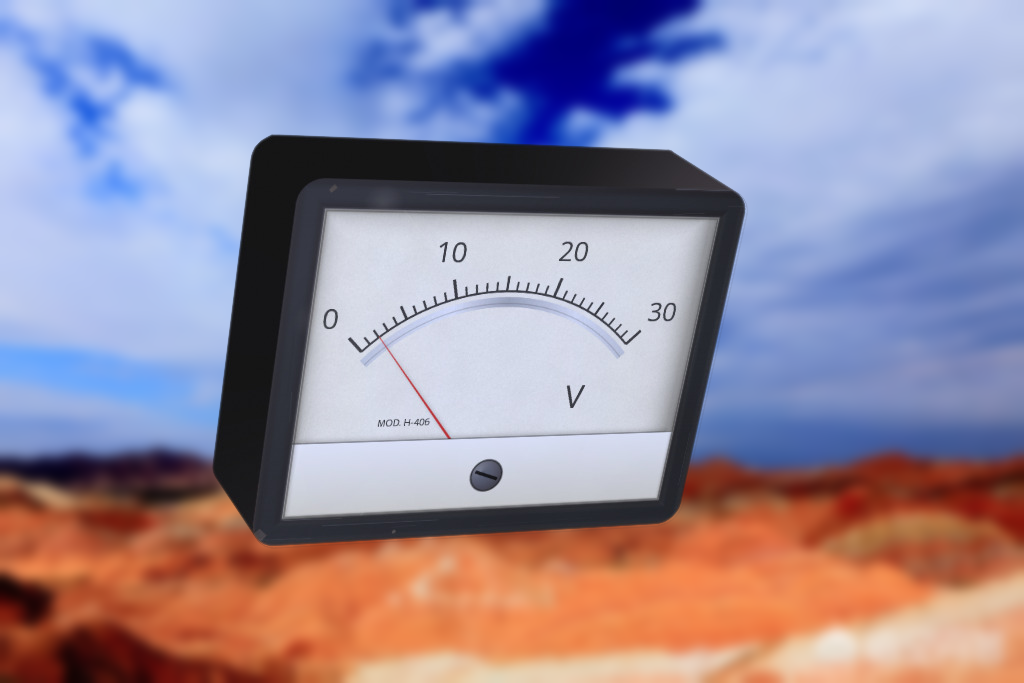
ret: {"value": 2, "unit": "V"}
